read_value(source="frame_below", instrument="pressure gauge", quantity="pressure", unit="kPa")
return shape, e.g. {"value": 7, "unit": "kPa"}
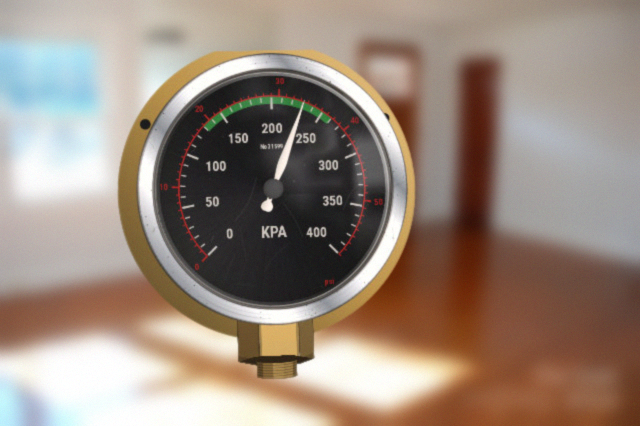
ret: {"value": 230, "unit": "kPa"}
